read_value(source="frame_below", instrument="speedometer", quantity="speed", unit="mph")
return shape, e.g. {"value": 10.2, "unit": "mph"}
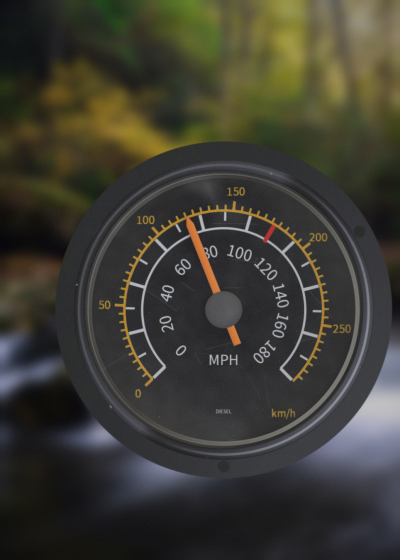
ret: {"value": 75, "unit": "mph"}
